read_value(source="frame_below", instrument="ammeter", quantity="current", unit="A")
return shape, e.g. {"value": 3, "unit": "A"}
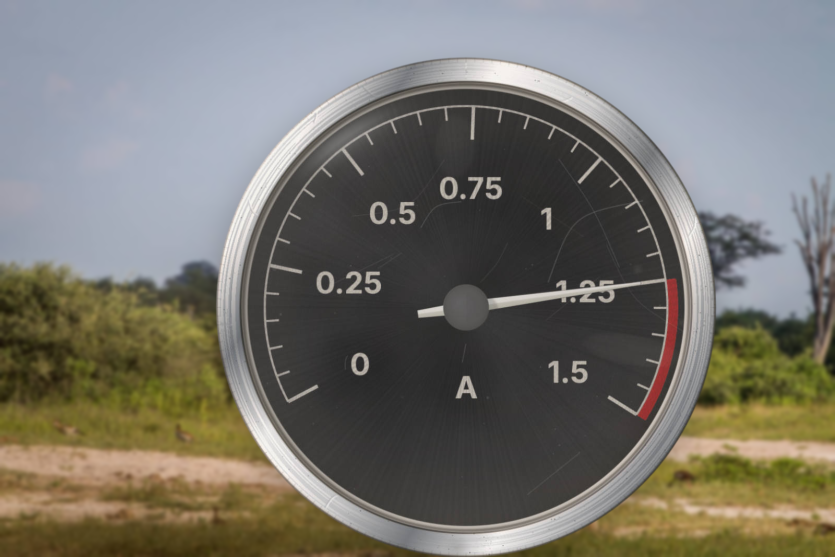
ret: {"value": 1.25, "unit": "A"}
